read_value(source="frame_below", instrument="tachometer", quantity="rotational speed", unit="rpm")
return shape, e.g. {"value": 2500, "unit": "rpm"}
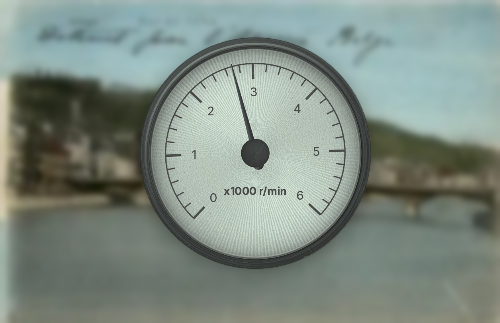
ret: {"value": 2700, "unit": "rpm"}
